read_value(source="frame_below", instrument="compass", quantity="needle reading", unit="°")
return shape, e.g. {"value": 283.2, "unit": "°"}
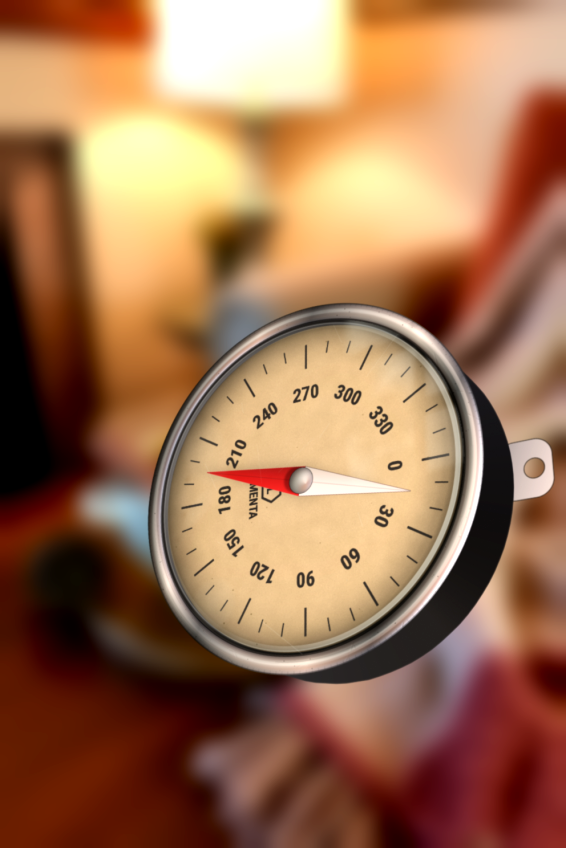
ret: {"value": 195, "unit": "°"}
